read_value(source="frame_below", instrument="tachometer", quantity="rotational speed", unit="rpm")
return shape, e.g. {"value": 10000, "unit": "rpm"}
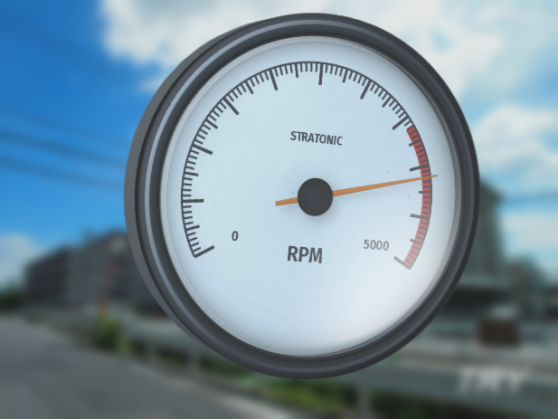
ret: {"value": 4100, "unit": "rpm"}
